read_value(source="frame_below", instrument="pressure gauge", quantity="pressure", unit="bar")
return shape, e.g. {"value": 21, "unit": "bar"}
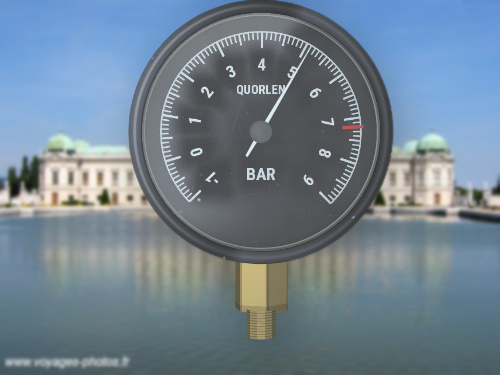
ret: {"value": 5.1, "unit": "bar"}
